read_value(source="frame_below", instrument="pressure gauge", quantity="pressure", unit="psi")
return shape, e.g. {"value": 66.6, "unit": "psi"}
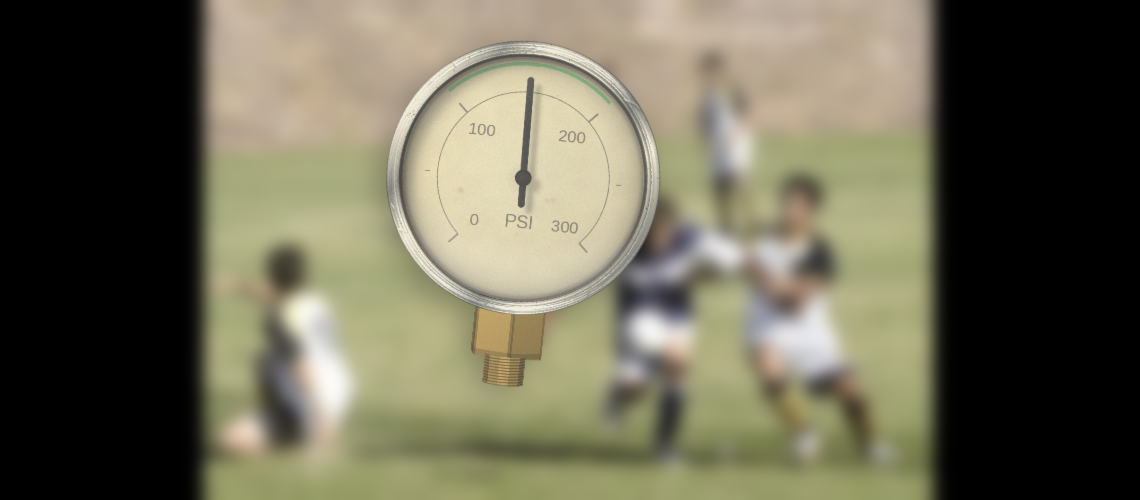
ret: {"value": 150, "unit": "psi"}
